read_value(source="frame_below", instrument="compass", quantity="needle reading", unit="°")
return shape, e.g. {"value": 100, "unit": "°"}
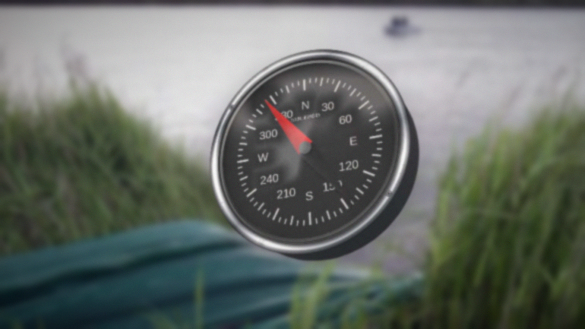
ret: {"value": 325, "unit": "°"}
